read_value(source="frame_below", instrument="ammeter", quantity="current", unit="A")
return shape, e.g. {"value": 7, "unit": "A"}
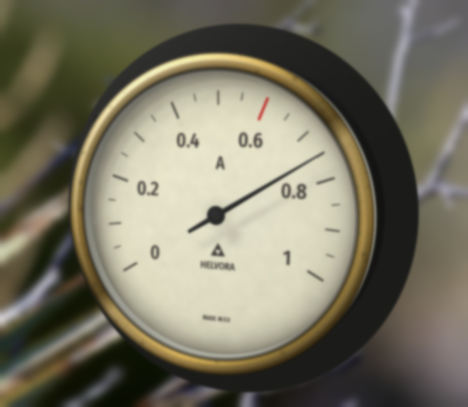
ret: {"value": 0.75, "unit": "A"}
